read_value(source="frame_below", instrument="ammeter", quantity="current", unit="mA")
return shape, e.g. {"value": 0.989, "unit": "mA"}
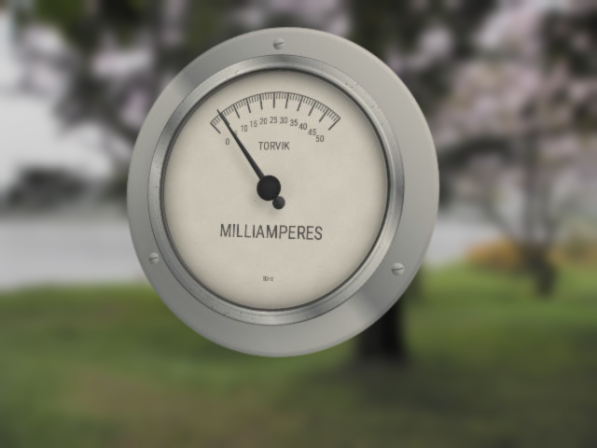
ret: {"value": 5, "unit": "mA"}
